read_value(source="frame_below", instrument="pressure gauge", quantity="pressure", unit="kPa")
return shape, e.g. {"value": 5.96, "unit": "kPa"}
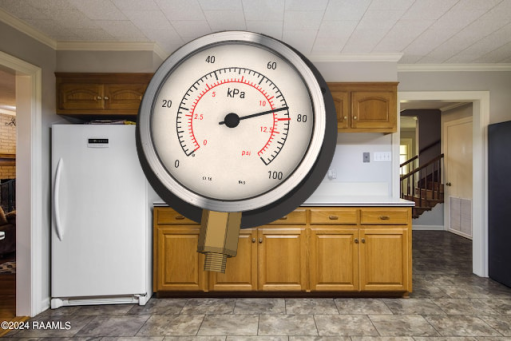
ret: {"value": 76, "unit": "kPa"}
